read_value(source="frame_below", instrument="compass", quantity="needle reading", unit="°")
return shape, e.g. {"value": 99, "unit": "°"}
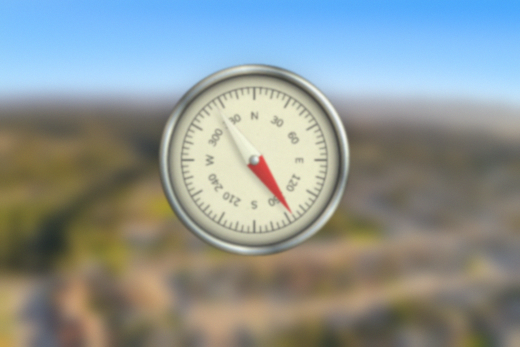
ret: {"value": 145, "unit": "°"}
